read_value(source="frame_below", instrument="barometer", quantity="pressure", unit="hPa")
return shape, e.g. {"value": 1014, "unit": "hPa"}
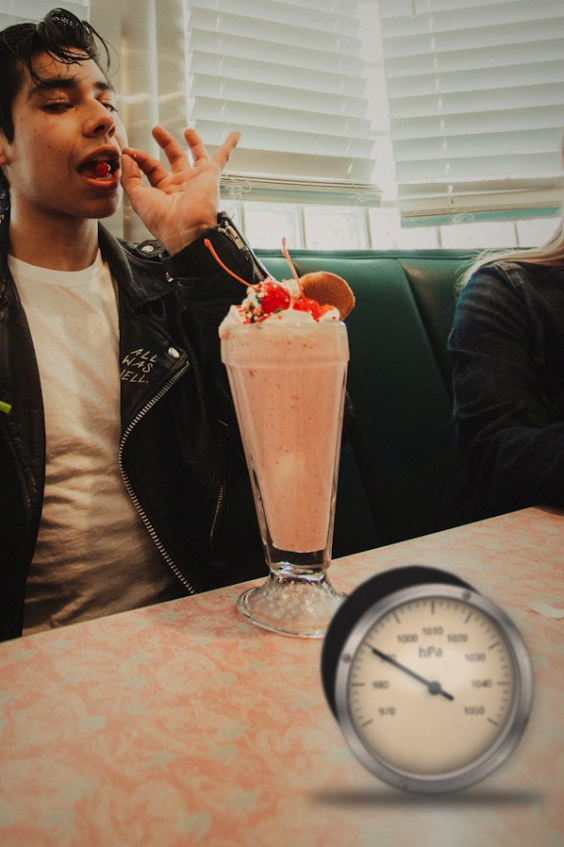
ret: {"value": 990, "unit": "hPa"}
